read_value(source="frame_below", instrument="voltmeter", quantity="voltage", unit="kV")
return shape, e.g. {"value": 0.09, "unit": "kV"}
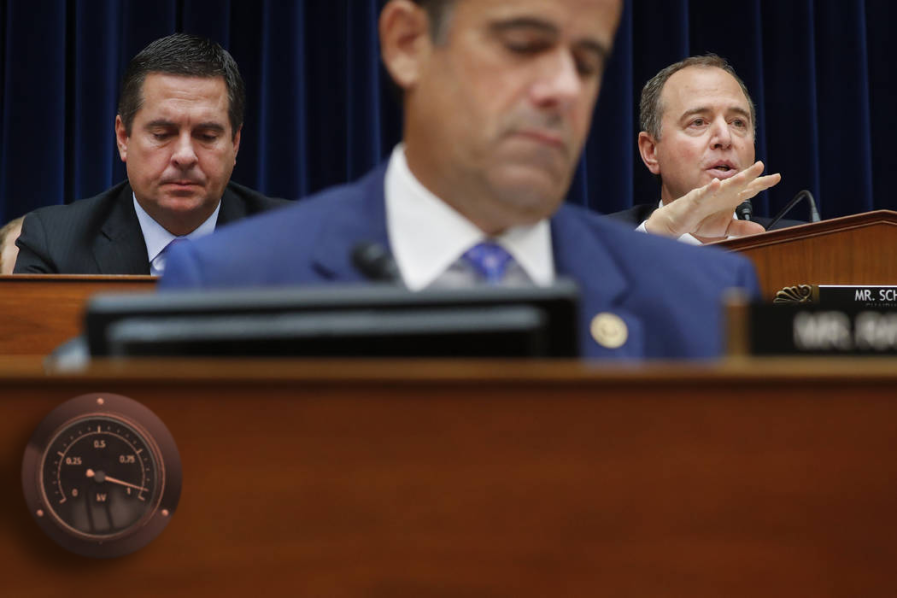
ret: {"value": 0.95, "unit": "kV"}
